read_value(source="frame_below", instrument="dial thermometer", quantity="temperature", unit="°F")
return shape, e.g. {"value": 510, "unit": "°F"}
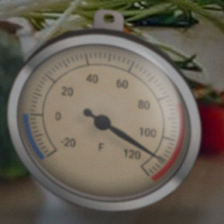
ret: {"value": 110, "unit": "°F"}
